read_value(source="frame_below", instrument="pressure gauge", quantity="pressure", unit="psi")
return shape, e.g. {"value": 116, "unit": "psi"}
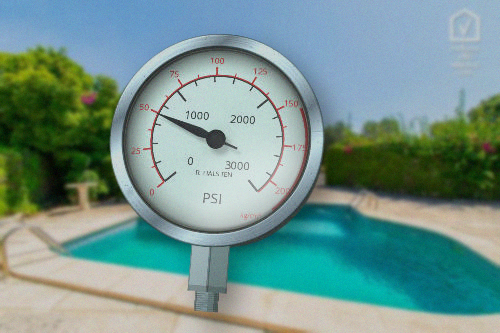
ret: {"value": 700, "unit": "psi"}
